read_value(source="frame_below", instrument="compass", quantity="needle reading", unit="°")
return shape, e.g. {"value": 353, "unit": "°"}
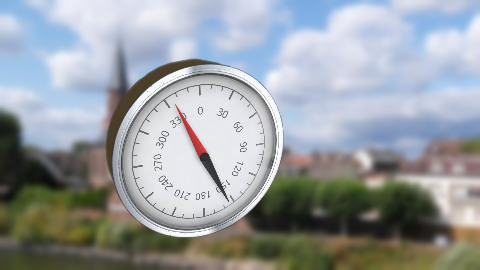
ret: {"value": 335, "unit": "°"}
